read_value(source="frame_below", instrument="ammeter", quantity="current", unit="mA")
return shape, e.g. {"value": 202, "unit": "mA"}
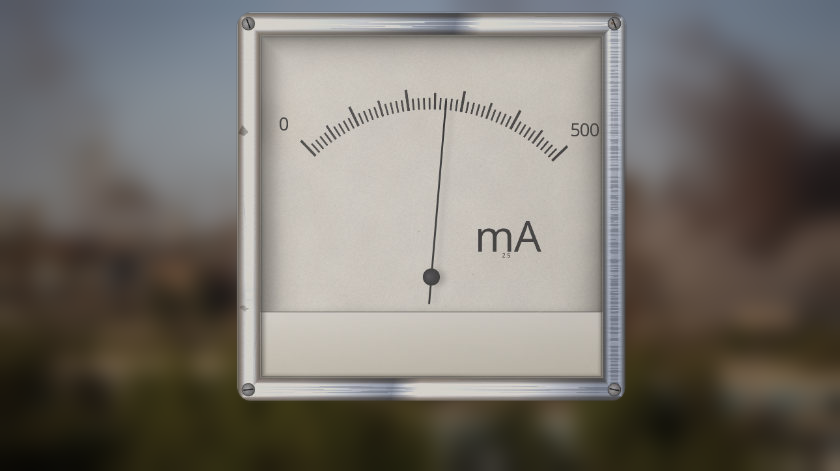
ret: {"value": 270, "unit": "mA"}
